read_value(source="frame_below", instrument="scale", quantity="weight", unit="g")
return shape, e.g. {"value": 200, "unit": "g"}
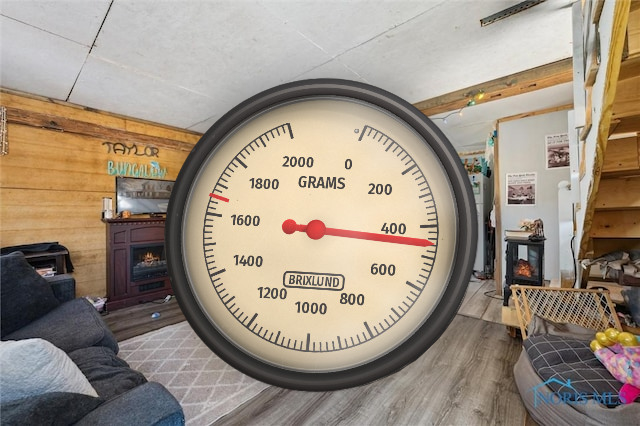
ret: {"value": 460, "unit": "g"}
